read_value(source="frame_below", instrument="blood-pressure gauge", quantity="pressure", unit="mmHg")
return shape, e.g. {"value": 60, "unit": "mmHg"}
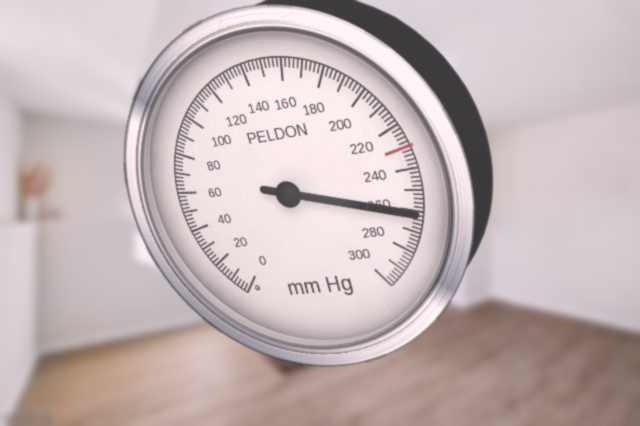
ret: {"value": 260, "unit": "mmHg"}
